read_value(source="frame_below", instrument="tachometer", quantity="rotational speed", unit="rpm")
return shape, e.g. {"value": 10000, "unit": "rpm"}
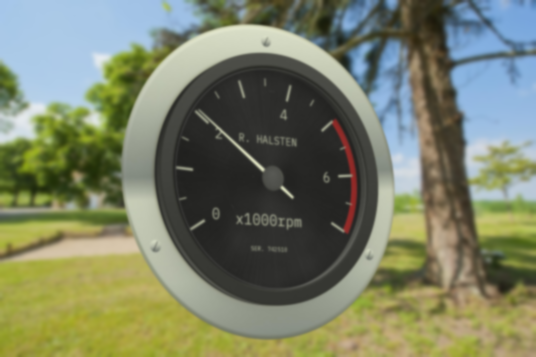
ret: {"value": 2000, "unit": "rpm"}
